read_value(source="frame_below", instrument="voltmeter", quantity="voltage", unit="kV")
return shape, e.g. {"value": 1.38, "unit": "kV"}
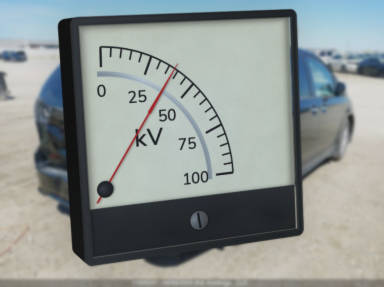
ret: {"value": 37.5, "unit": "kV"}
